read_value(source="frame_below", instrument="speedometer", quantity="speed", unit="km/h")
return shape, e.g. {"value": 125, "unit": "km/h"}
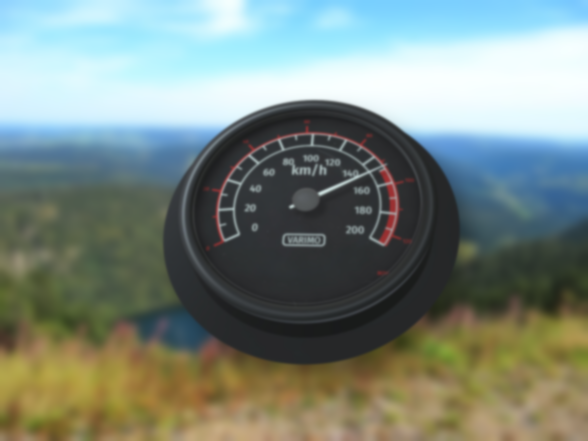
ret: {"value": 150, "unit": "km/h"}
